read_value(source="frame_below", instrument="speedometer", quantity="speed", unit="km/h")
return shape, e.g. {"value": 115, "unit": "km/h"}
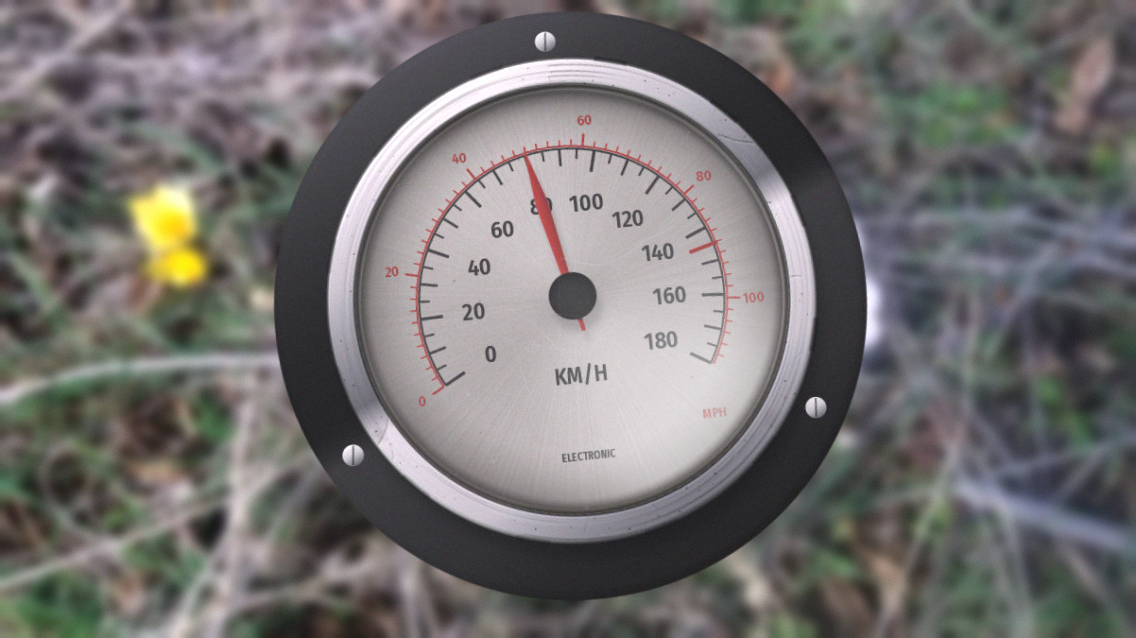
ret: {"value": 80, "unit": "km/h"}
